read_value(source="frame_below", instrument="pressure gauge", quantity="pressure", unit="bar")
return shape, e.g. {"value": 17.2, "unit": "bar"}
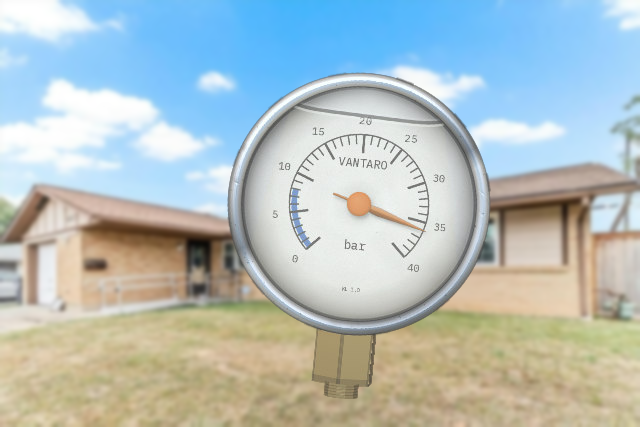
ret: {"value": 36, "unit": "bar"}
